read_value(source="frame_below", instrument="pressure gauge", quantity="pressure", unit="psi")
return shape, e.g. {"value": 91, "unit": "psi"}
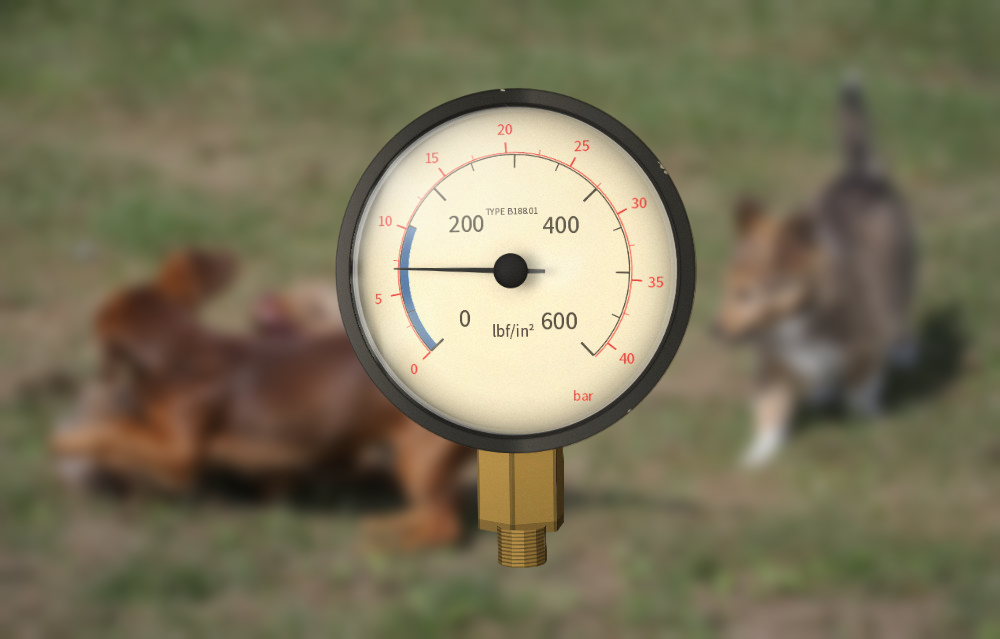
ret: {"value": 100, "unit": "psi"}
